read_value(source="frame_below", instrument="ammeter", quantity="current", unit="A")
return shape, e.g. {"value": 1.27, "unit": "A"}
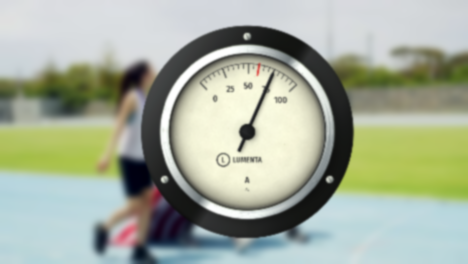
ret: {"value": 75, "unit": "A"}
